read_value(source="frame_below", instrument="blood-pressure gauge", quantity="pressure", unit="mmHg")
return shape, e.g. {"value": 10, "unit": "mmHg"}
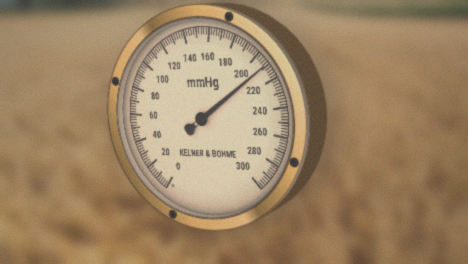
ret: {"value": 210, "unit": "mmHg"}
